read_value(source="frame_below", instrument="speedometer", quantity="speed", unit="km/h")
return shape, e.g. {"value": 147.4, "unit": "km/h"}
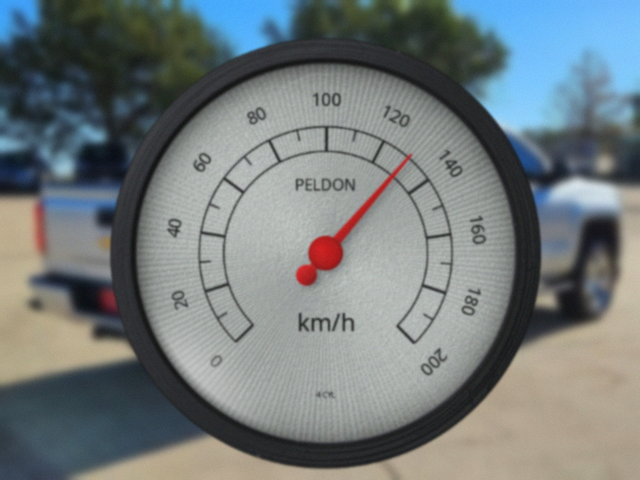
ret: {"value": 130, "unit": "km/h"}
